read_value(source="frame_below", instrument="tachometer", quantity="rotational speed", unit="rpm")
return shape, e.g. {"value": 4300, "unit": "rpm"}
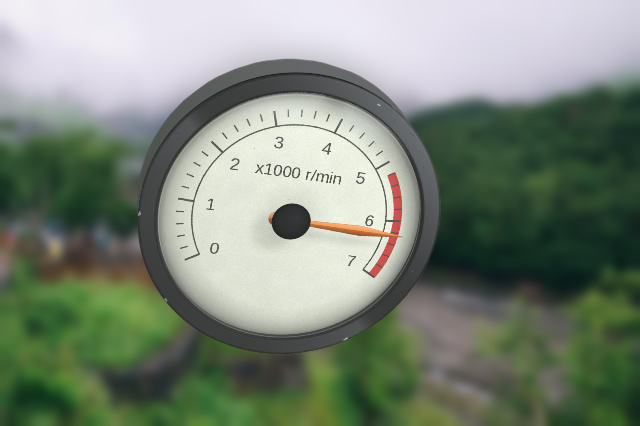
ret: {"value": 6200, "unit": "rpm"}
